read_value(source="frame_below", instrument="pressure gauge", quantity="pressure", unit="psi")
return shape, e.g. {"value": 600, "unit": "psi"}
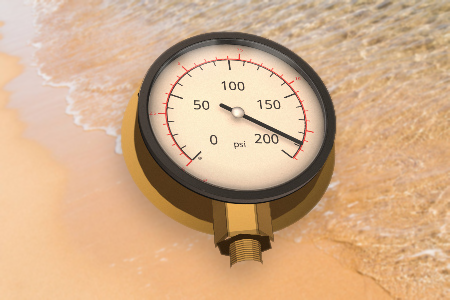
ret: {"value": 190, "unit": "psi"}
